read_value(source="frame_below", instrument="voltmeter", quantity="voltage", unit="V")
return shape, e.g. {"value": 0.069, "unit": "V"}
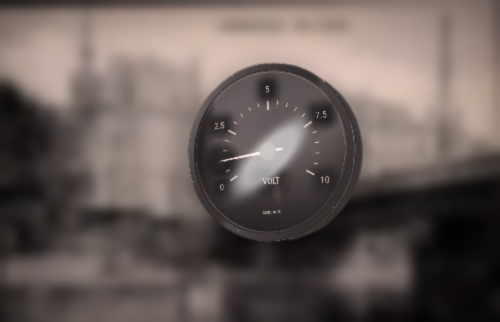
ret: {"value": 1, "unit": "V"}
